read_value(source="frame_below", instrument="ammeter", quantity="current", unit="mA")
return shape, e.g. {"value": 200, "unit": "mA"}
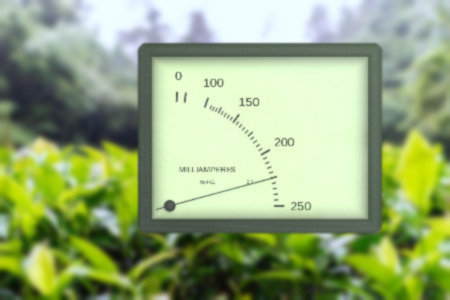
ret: {"value": 225, "unit": "mA"}
